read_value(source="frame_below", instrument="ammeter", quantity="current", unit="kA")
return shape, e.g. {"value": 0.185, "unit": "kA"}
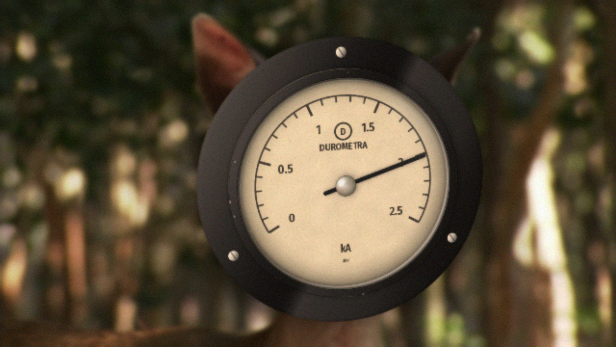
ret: {"value": 2, "unit": "kA"}
